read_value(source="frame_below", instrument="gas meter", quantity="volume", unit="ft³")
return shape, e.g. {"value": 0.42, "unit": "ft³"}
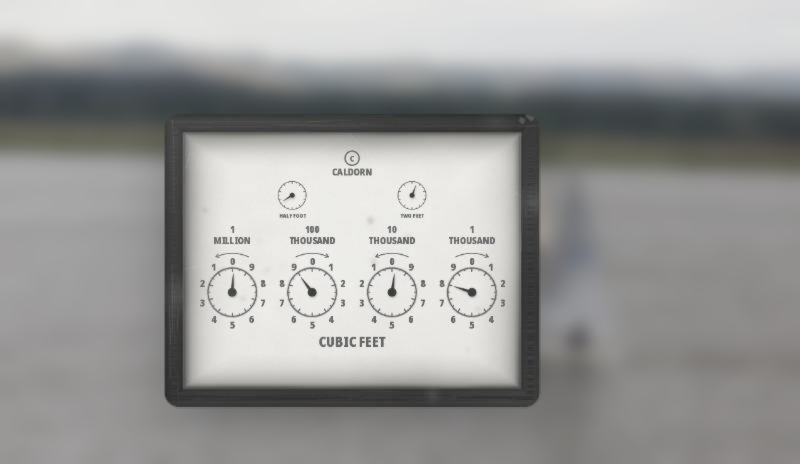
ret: {"value": 989800, "unit": "ft³"}
